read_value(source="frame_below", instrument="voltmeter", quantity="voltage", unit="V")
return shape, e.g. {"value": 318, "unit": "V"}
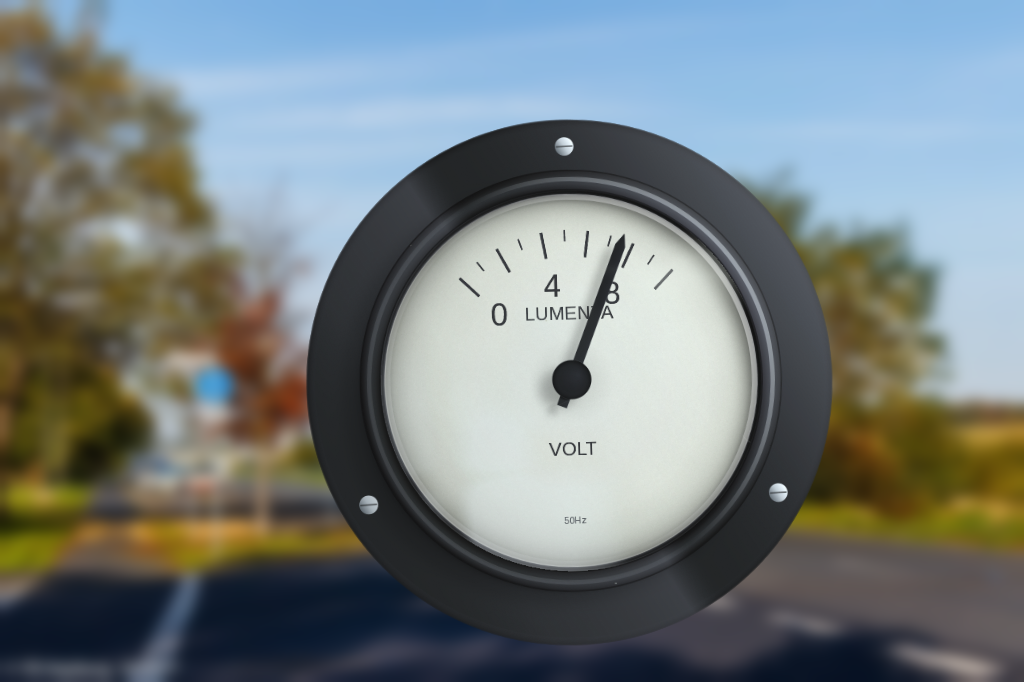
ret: {"value": 7.5, "unit": "V"}
